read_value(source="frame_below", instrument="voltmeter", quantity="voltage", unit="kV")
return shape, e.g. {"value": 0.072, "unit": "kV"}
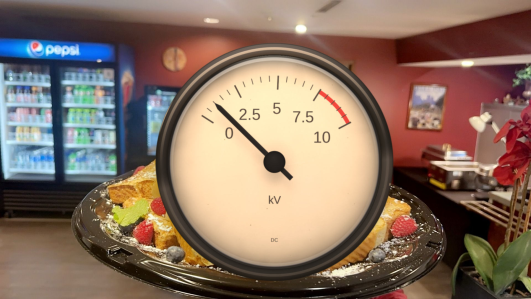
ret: {"value": 1, "unit": "kV"}
